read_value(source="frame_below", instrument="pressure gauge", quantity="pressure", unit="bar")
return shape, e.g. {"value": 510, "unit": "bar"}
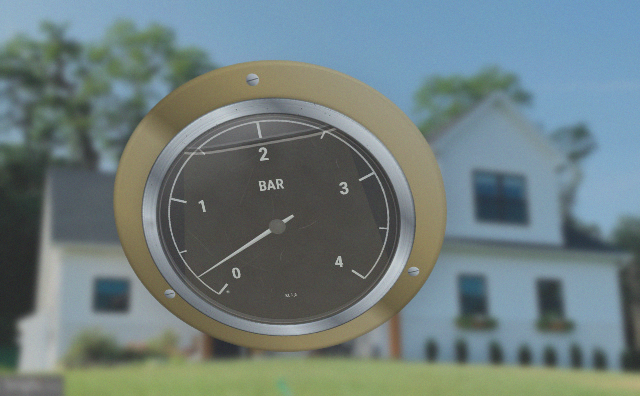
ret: {"value": 0.25, "unit": "bar"}
